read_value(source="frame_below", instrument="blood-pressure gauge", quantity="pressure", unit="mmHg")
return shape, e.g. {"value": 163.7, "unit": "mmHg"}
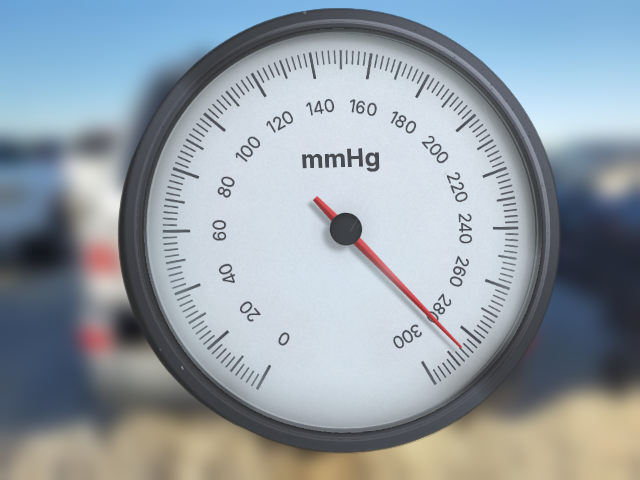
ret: {"value": 286, "unit": "mmHg"}
